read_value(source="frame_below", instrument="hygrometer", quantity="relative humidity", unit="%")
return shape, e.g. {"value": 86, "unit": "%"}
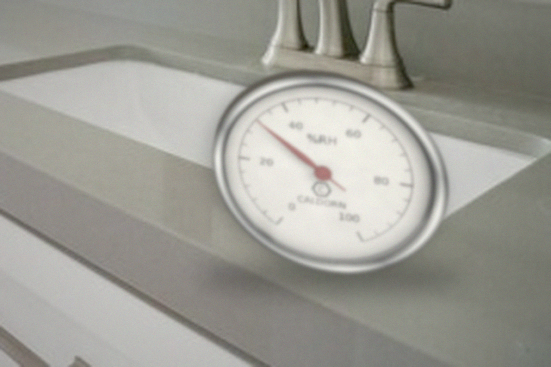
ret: {"value": 32, "unit": "%"}
